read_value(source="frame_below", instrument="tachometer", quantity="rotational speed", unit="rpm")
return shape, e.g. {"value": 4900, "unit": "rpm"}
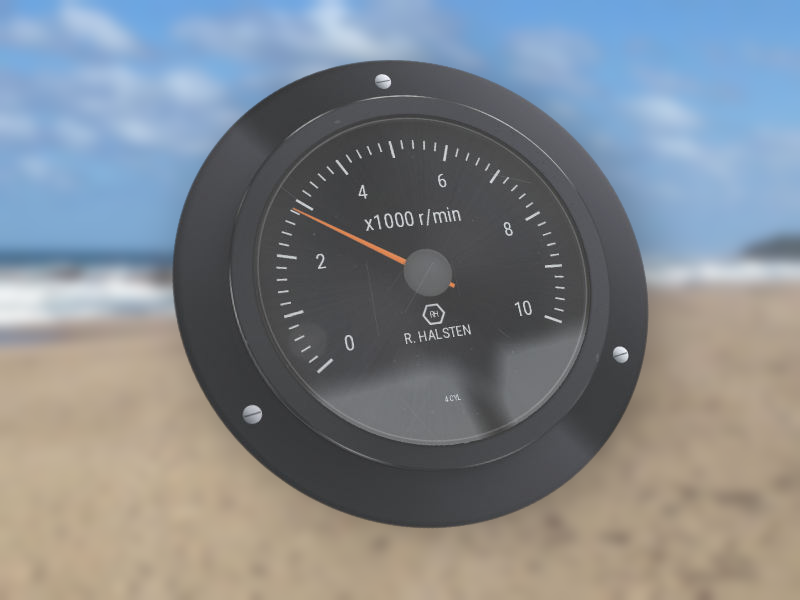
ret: {"value": 2800, "unit": "rpm"}
